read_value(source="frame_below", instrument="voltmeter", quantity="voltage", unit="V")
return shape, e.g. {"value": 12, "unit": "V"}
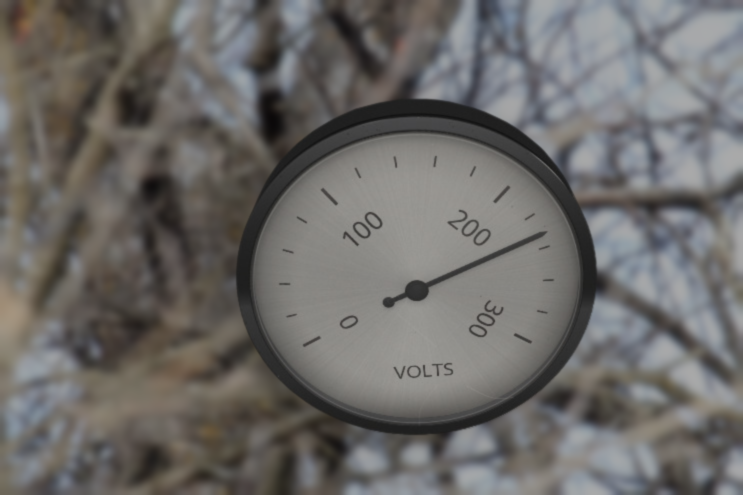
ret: {"value": 230, "unit": "V"}
